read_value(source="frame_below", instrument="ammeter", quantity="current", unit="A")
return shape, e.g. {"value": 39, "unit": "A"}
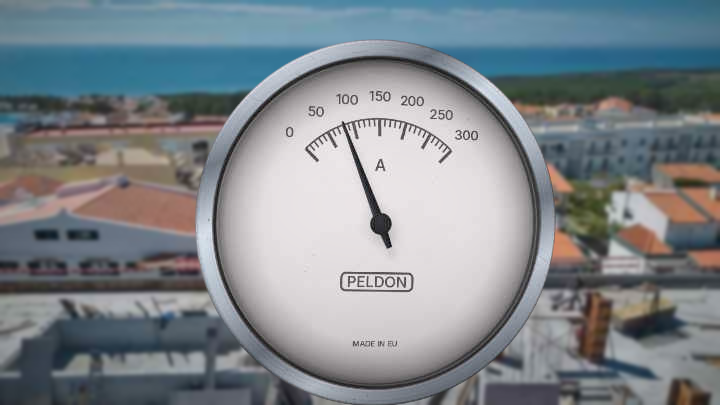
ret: {"value": 80, "unit": "A"}
